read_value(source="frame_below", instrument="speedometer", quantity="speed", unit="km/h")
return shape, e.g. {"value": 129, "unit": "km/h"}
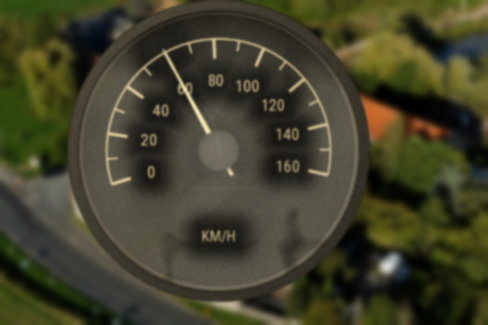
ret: {"value": 60, "unit": "km/h"}
